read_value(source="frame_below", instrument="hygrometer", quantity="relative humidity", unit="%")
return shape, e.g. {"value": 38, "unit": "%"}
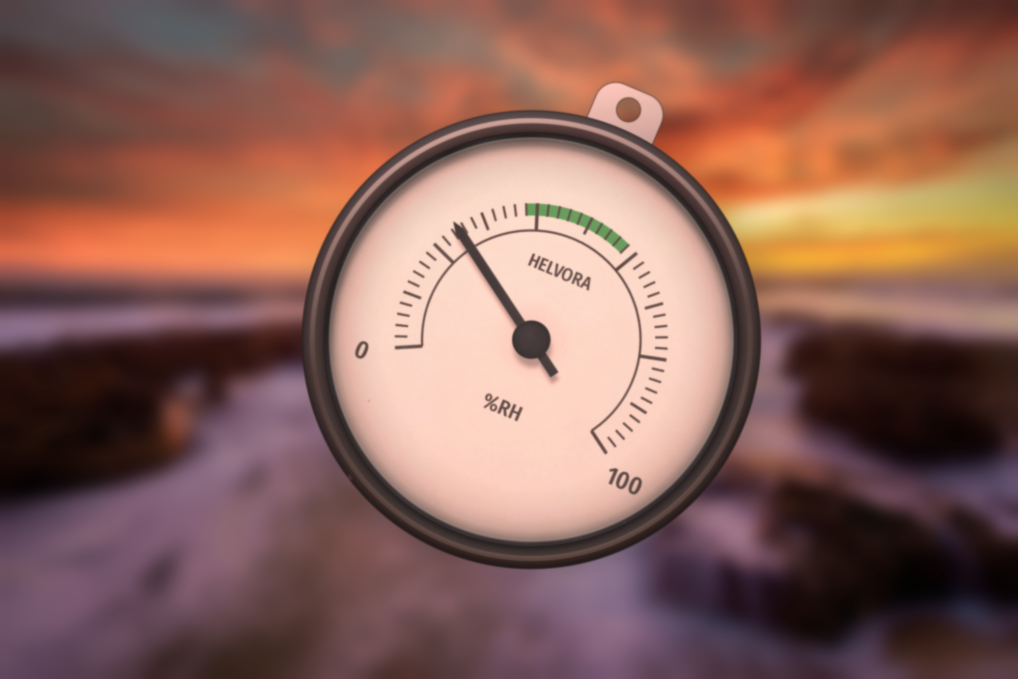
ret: {"value": 25, "unit": "%"}
